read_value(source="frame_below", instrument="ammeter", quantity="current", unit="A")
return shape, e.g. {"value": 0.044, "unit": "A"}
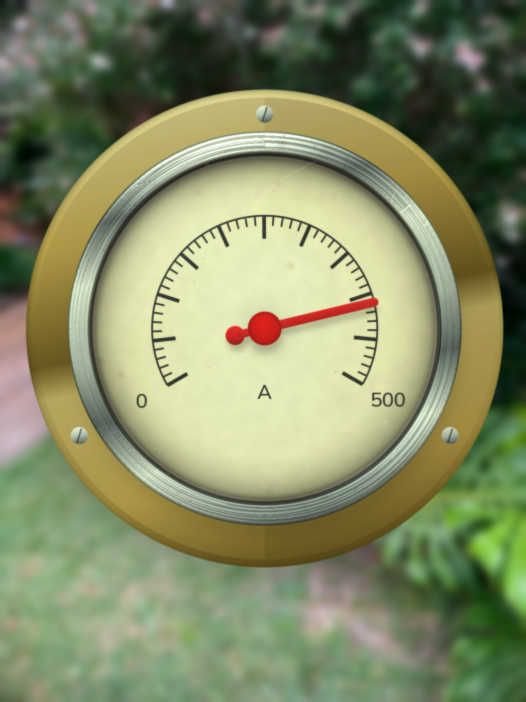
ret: {"value": 410, "unit": "A"}
